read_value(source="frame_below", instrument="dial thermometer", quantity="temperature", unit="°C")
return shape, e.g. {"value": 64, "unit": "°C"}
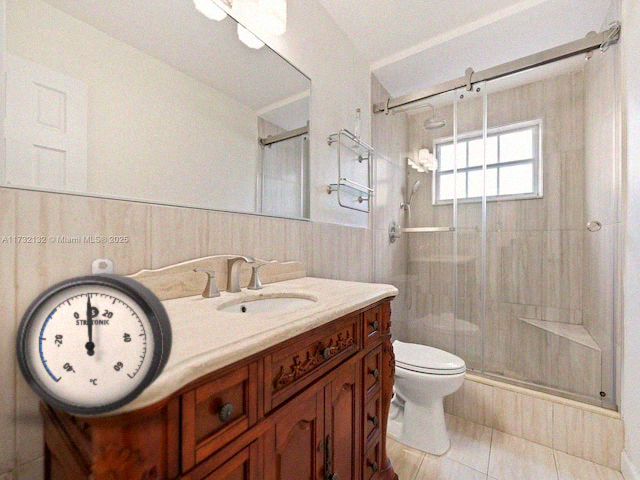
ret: {"value": 10, "unit": "°C"}
